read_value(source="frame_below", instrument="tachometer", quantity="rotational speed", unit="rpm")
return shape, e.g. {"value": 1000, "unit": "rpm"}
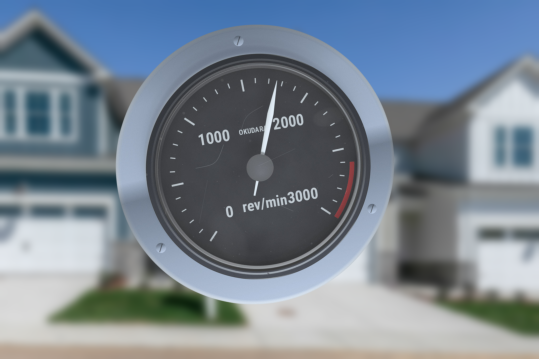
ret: {"value": 1750, "unit": "rpm"}
